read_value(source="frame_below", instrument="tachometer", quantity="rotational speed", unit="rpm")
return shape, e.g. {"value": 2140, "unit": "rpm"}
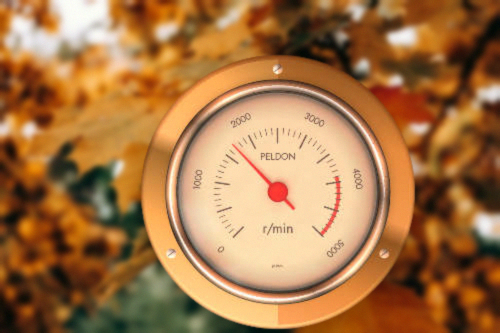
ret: {"value": 1700, "unit": "rpm"}
